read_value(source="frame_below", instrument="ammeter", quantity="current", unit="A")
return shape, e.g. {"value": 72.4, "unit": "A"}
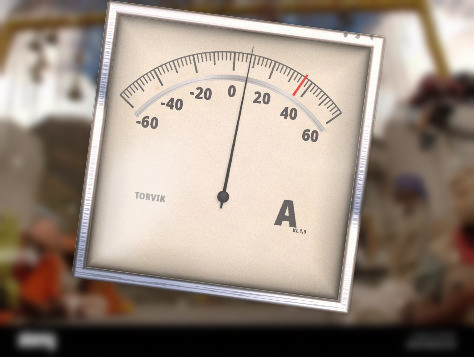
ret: {"value": 8, "unit": "A"}
